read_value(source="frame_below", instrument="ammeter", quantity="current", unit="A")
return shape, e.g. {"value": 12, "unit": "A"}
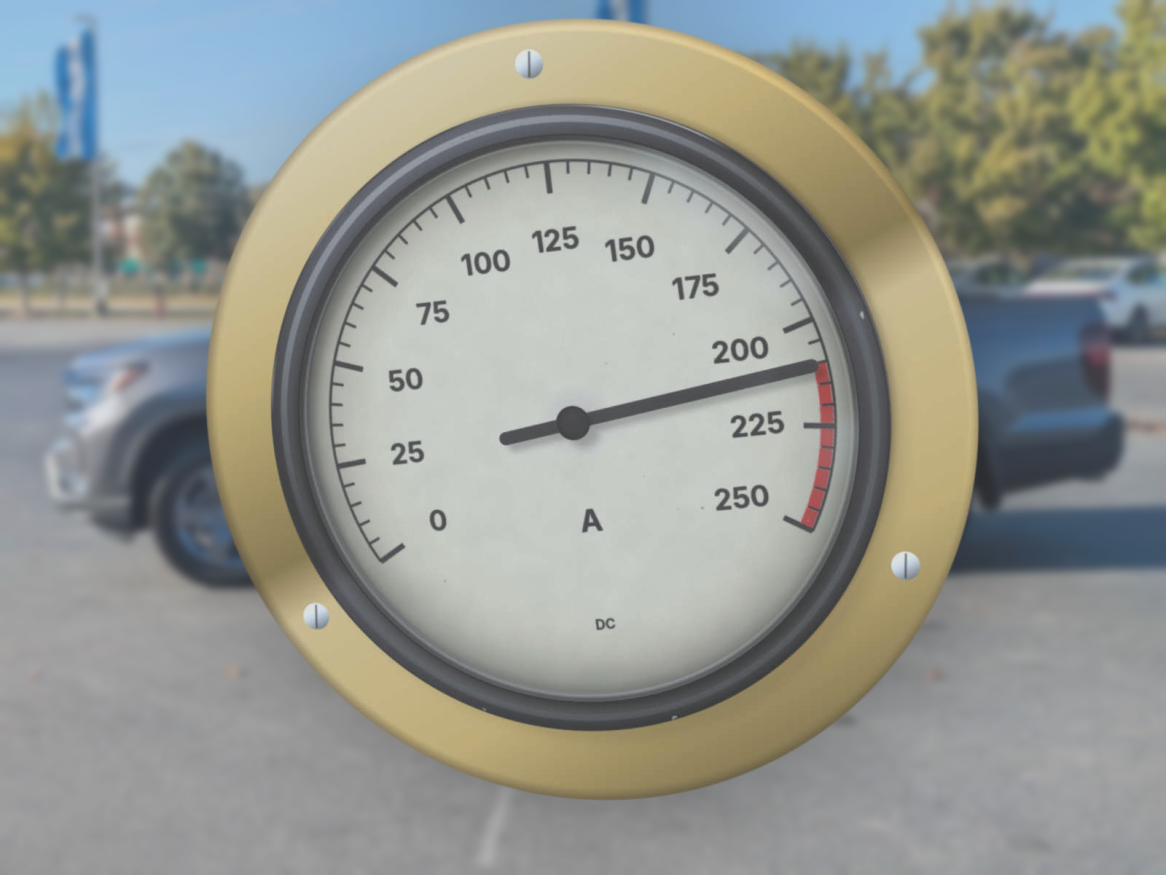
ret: {"value": 210, "unit": "A"}
